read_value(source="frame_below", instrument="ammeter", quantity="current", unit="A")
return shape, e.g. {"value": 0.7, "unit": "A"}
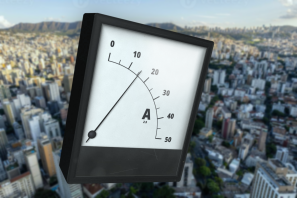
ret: {"value": 15, "unit": "A"}
